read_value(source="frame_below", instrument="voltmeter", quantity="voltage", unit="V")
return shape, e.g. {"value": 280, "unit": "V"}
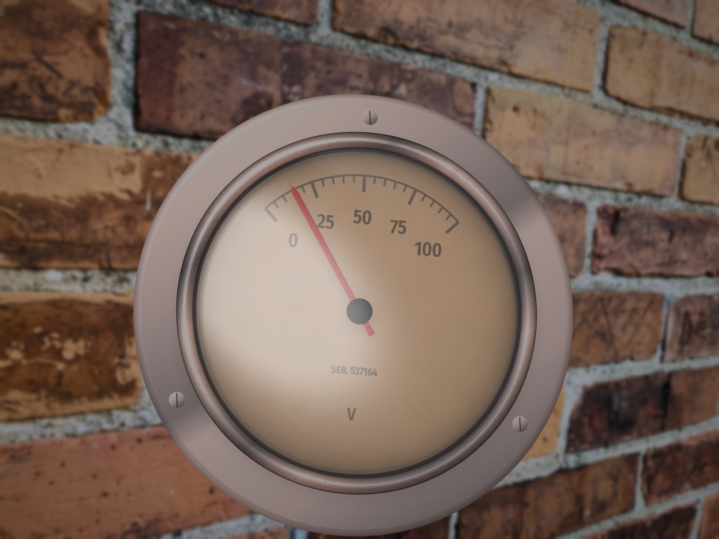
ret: {"value": 15, "unit": "V"}
